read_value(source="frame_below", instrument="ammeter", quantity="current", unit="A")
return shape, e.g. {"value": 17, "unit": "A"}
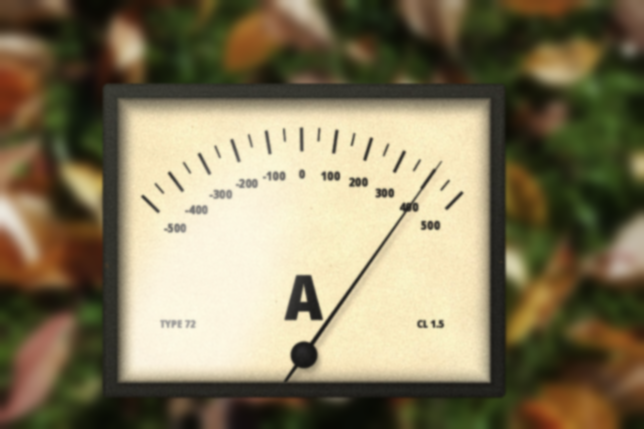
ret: {"value": 400, "unit": "A"}
